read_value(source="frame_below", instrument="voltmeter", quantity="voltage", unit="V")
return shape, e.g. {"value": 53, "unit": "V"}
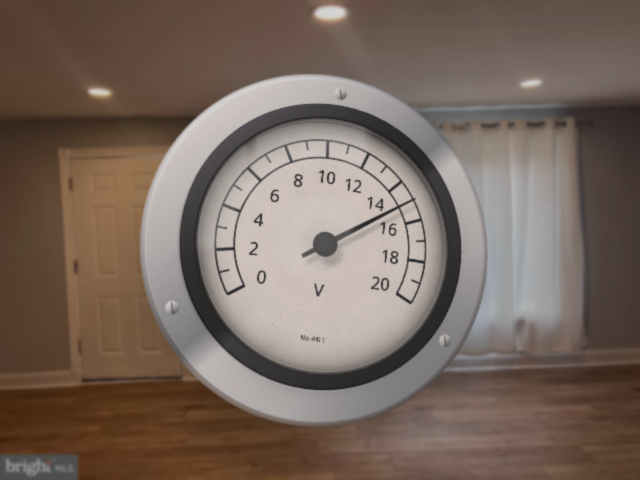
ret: {"value": 15, "unit": "V"}
